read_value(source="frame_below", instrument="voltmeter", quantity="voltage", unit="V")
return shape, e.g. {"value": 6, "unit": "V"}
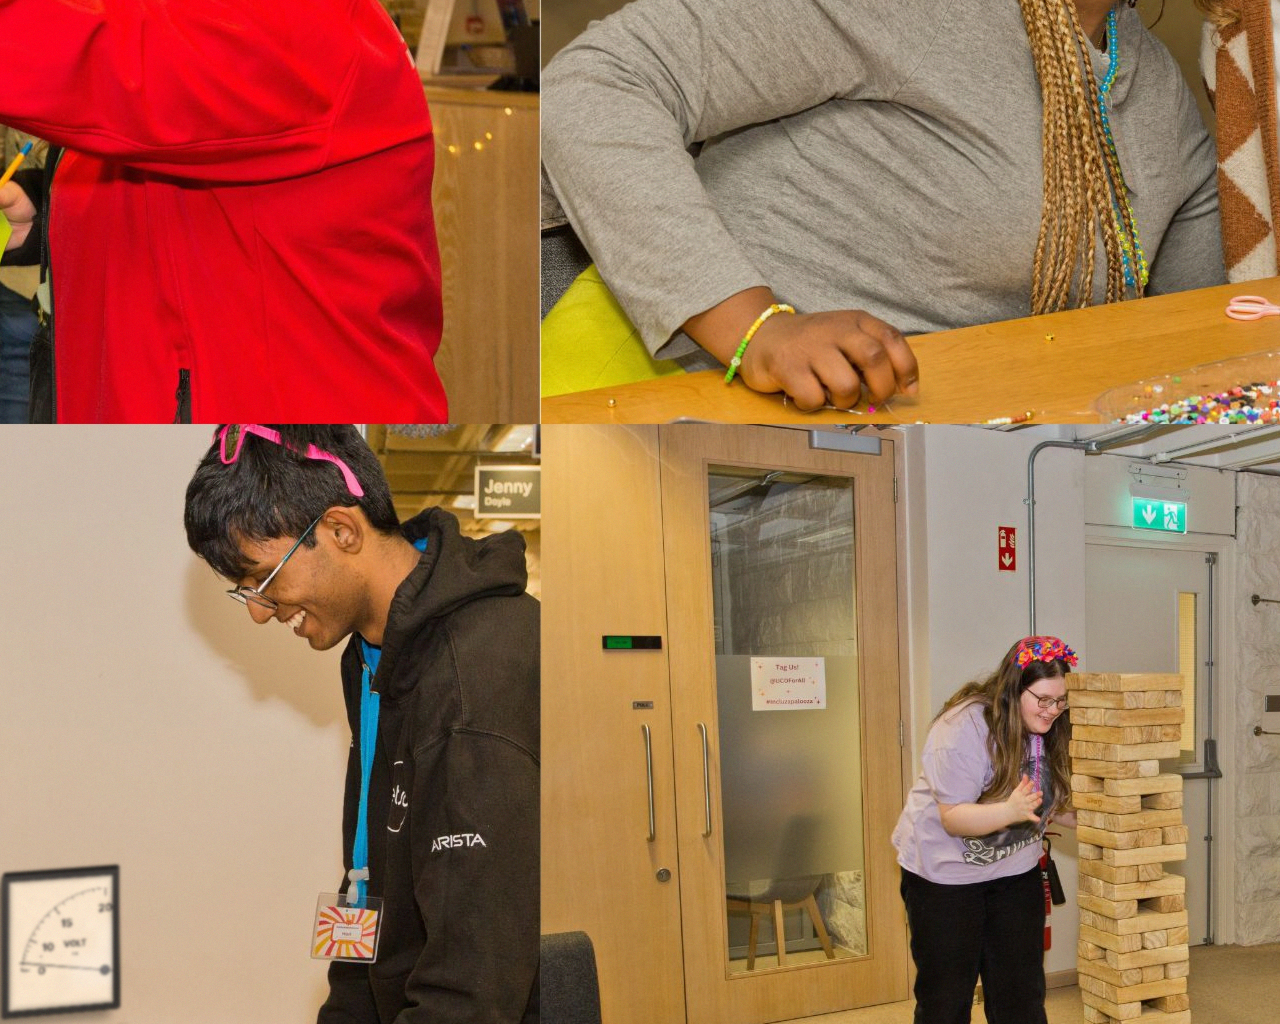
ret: {"value": 5, "unit": "V"}
